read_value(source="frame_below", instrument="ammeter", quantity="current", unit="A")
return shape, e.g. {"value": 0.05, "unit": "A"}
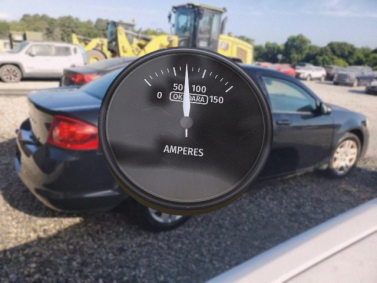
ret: {"value": 70, "unit": "A"}
